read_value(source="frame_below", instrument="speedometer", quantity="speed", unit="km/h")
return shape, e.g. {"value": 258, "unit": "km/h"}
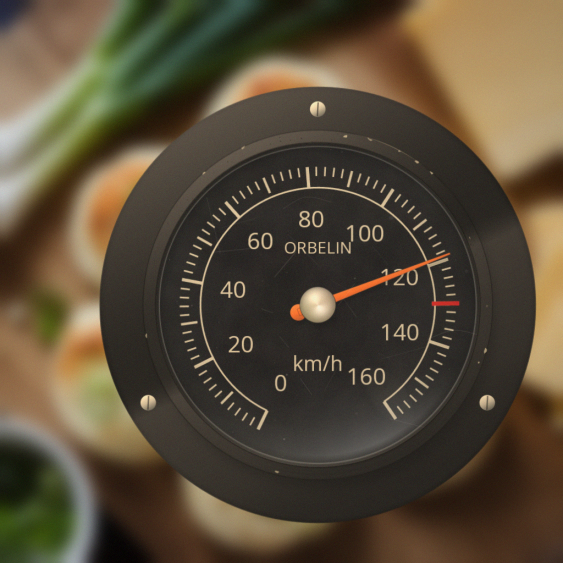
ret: {"value": 119, "unit": "km/h"}
